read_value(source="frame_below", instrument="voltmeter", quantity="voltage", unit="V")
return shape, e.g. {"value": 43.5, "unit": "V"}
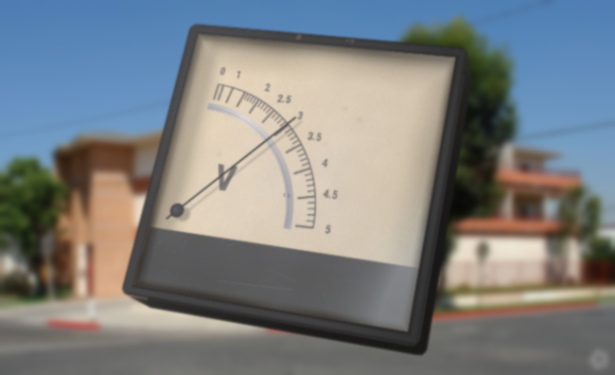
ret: {"value": 3, "unit": "V"}
